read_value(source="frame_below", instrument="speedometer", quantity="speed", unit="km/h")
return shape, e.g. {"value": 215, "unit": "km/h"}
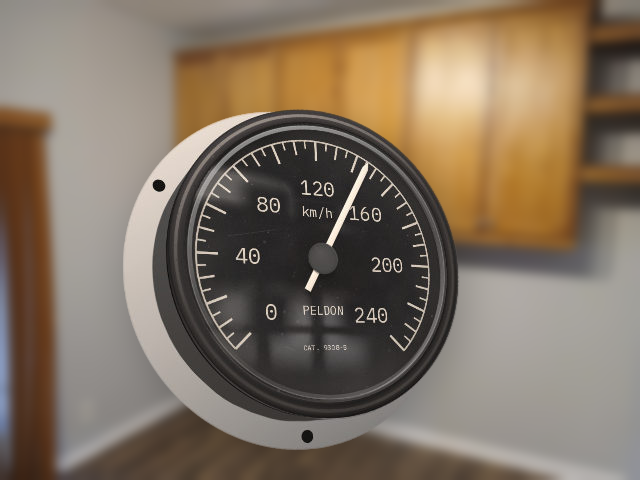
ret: {"value": 145, "unit": "km/h"}
